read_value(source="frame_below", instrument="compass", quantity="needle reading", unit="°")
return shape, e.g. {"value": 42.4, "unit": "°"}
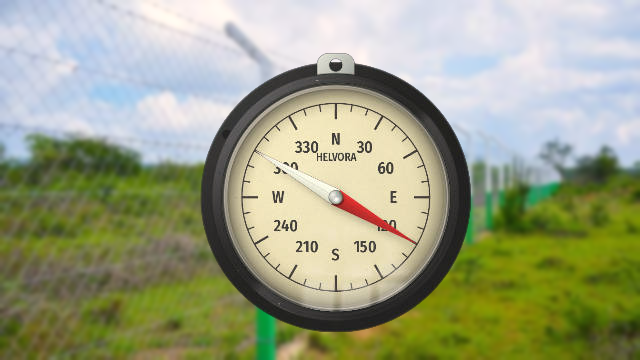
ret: {"value": 120, "unit": "°"}
